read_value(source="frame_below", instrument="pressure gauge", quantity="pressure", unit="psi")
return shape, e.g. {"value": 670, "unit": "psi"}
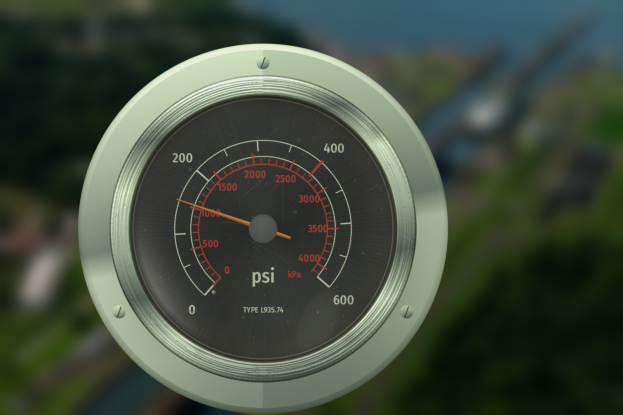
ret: {"value": 150, "unit": "psi"}
